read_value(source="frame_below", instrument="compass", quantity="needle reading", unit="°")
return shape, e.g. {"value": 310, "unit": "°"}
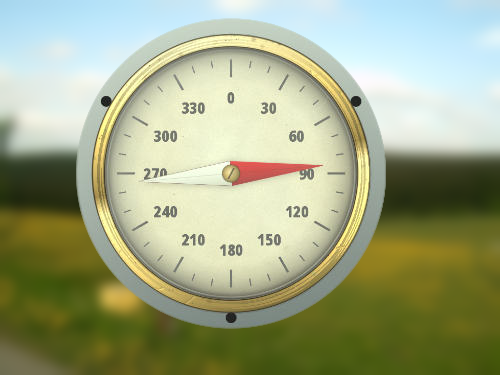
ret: {"value": 85, "unit": "°"}
